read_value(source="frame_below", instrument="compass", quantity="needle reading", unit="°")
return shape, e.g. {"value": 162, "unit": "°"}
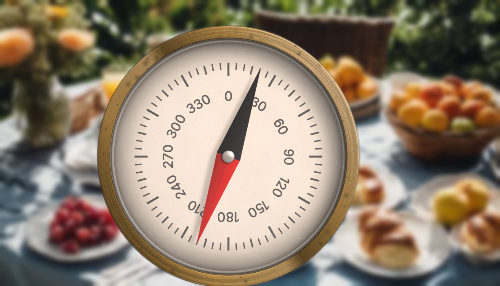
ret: {"value": 200, "unit": "°"}
